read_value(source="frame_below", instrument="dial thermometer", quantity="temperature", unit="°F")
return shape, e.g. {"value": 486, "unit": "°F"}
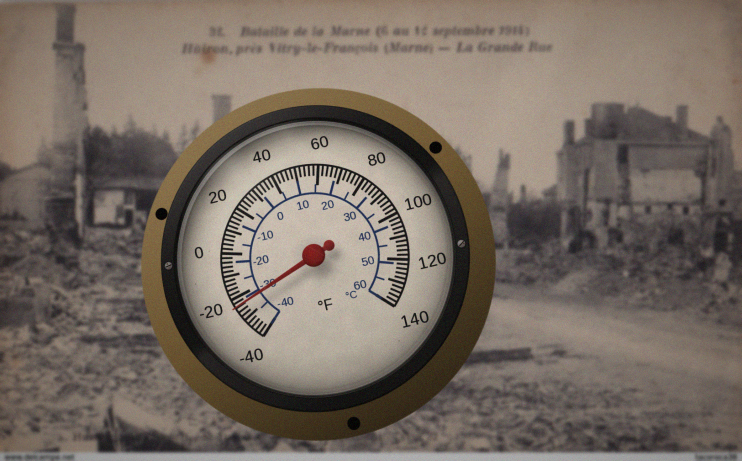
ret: {"value": -24, "unit": "°F"}
